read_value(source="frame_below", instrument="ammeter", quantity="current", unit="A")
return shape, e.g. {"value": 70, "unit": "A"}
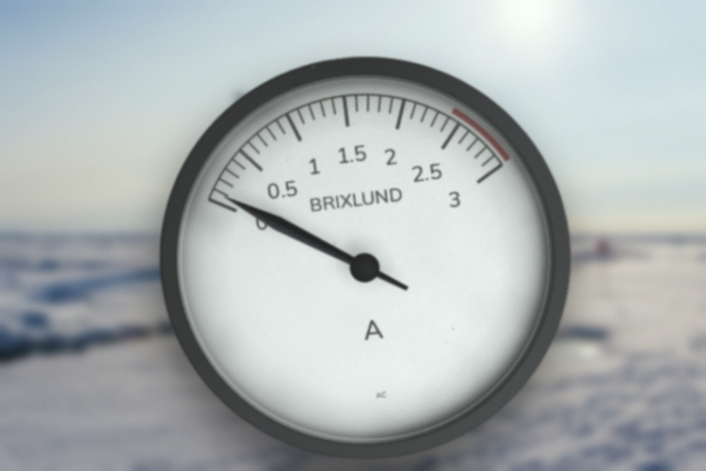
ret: {"value": 0.1, "unit": "A"}
